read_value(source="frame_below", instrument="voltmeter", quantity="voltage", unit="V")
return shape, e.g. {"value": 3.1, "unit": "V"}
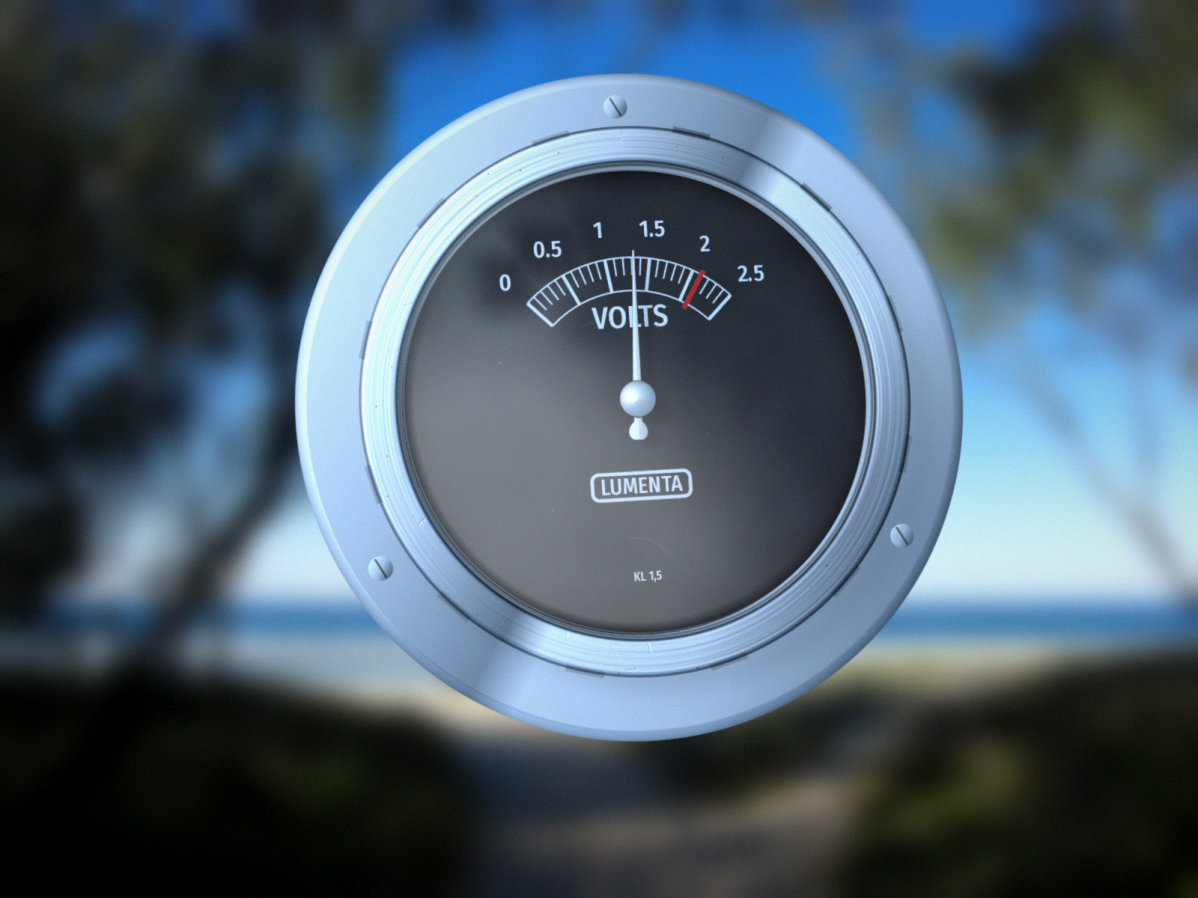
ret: {"value": 1.3, "unit": "V"}
